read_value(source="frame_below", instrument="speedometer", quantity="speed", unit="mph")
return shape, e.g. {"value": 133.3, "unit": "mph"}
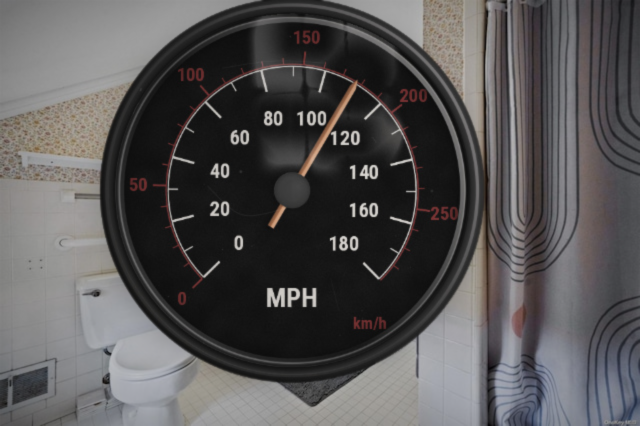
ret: {"value": 110, "unit": "mph"}
